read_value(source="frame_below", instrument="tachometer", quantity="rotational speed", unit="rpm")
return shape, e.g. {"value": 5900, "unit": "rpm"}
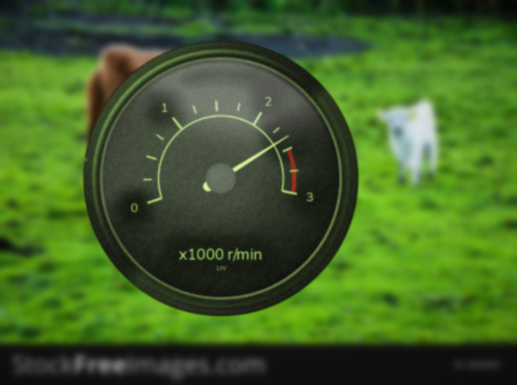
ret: {"value": 2375, "unit": "rpm"}
